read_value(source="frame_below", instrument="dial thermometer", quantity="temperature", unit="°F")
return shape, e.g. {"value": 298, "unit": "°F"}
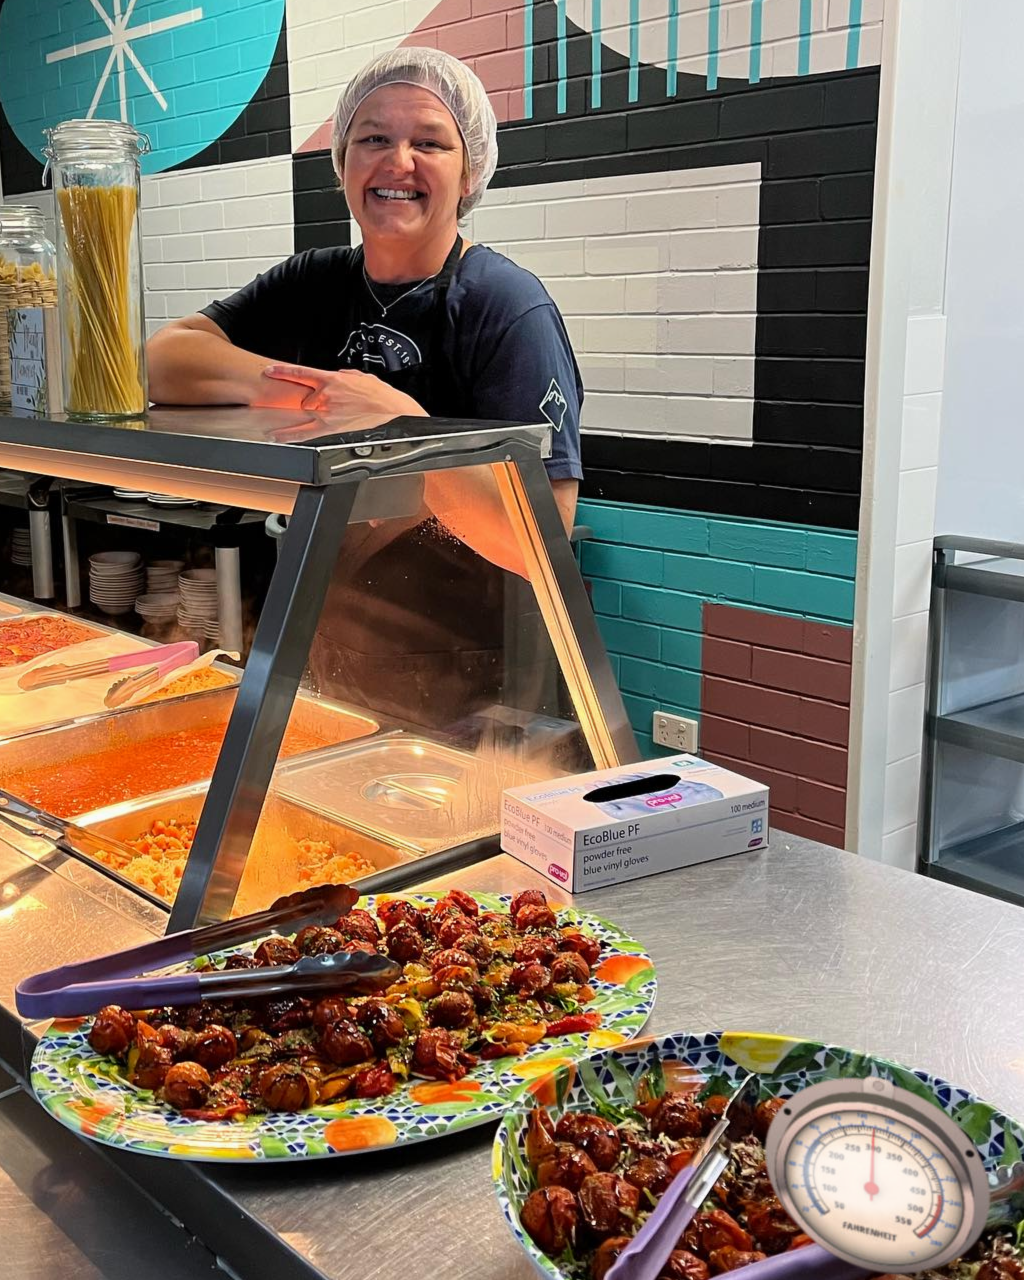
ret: {"value": 300, "unit": "°F"}
